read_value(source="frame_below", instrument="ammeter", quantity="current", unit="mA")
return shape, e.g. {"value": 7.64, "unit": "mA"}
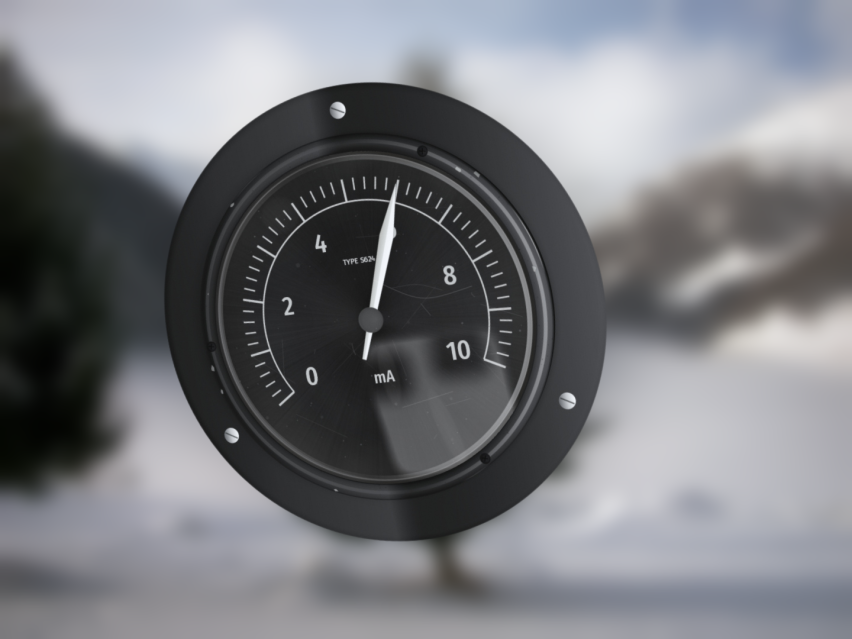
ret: {"value": 6, "unit": "mA"}
